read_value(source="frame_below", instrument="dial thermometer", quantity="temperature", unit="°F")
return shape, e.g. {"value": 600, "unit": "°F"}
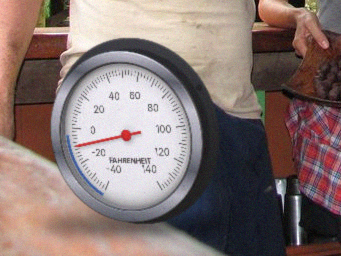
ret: {"value": -10, "unit": "°F"}
